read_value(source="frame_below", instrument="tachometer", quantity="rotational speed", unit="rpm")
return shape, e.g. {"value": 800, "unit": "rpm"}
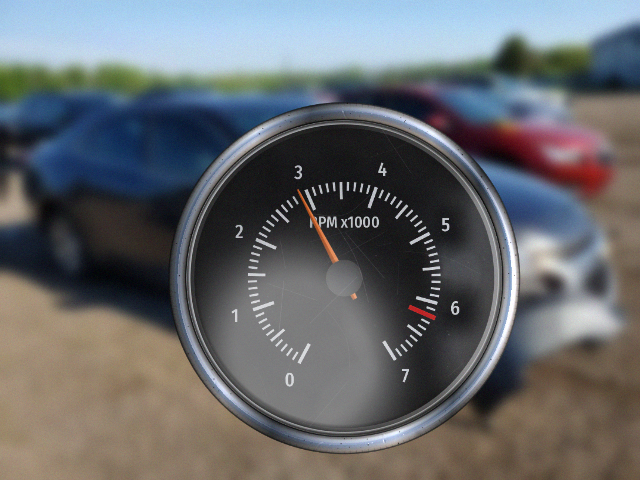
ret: {"value": 2900, "unit": "rpm"}
